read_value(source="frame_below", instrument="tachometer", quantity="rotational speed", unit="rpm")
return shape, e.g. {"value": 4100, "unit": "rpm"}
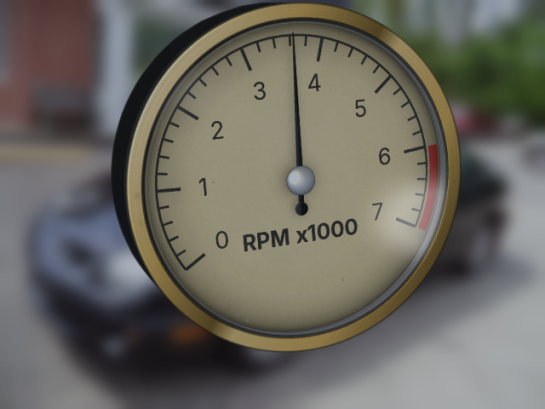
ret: {"value": 3600, "unit": "rpm"}
